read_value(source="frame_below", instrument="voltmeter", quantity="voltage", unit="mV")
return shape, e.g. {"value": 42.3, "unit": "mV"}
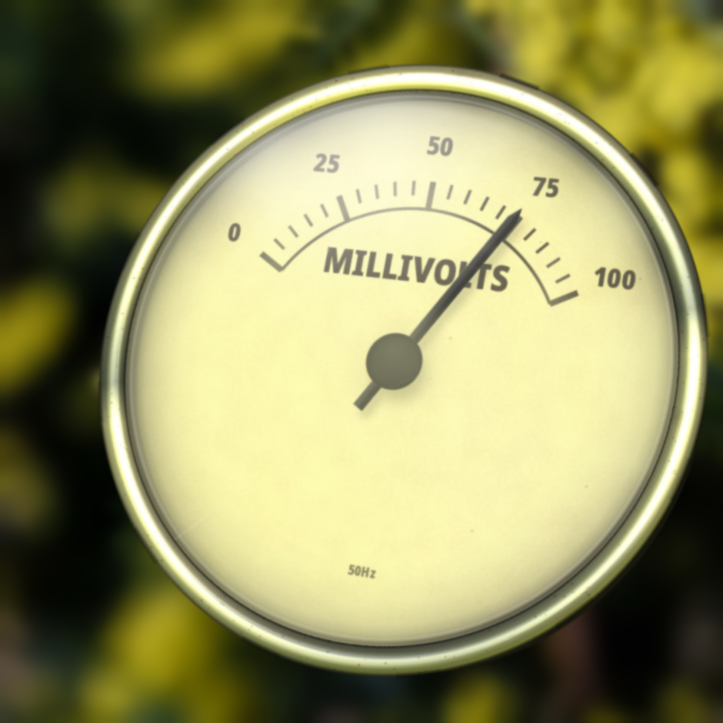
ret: {"value": 75, "unit": "mV"}
